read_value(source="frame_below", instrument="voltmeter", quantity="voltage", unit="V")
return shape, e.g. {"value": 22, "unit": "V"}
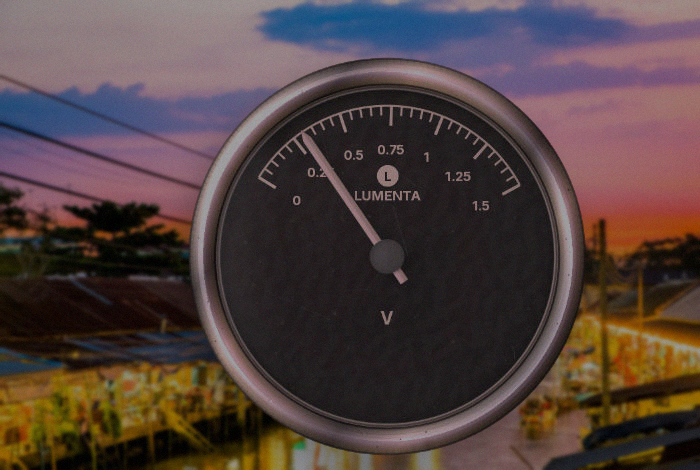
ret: {"value": 0.3, "unit": "V"}
